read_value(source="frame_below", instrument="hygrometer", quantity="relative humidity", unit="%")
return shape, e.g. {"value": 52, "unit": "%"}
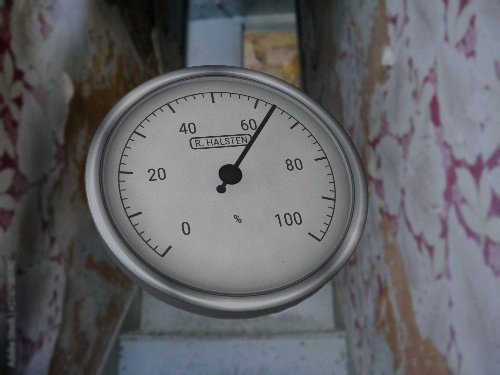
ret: {"value": 64, "unit": "%"}
